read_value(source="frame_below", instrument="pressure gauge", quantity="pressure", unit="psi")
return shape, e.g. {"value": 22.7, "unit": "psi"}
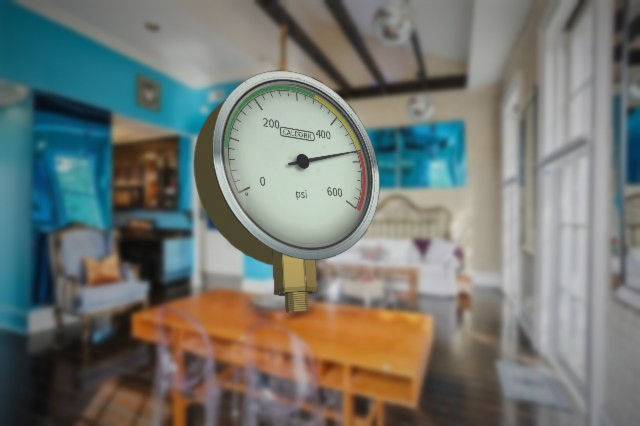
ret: {"value": 480, "unit": "psi"}
